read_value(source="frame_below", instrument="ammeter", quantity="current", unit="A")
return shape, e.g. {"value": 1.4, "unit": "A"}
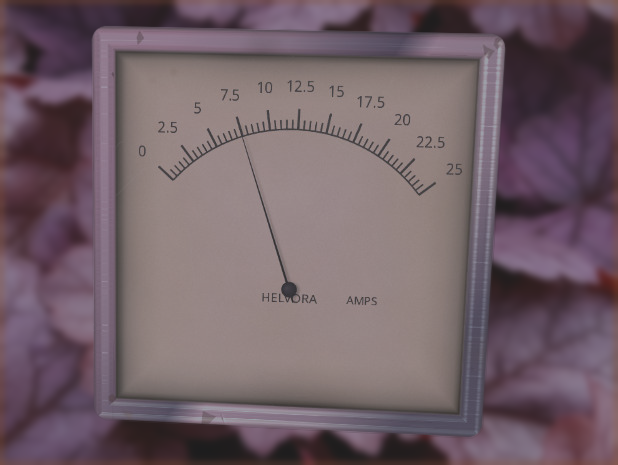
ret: {"value": 7.5, "unit": "A"}
